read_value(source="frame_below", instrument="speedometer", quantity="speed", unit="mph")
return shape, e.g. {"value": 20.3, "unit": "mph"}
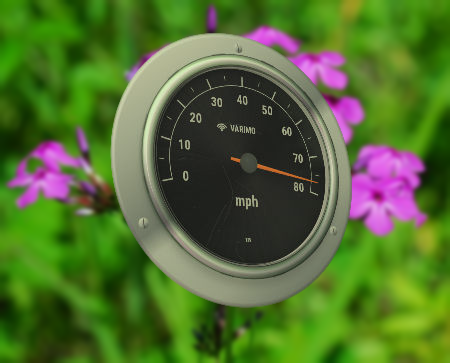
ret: {"value": 77.5, "unit": "mph"}
